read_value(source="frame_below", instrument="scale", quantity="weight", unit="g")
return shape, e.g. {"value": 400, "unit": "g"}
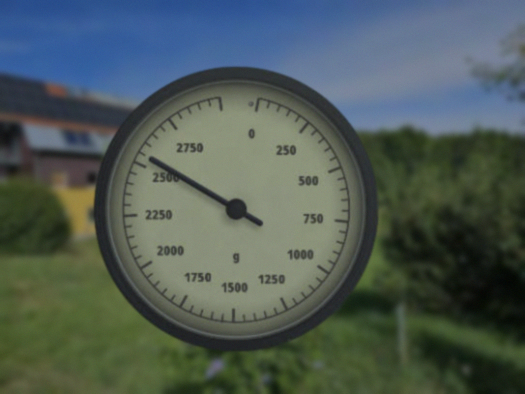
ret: {"value": 2550, "unit": "g"}
